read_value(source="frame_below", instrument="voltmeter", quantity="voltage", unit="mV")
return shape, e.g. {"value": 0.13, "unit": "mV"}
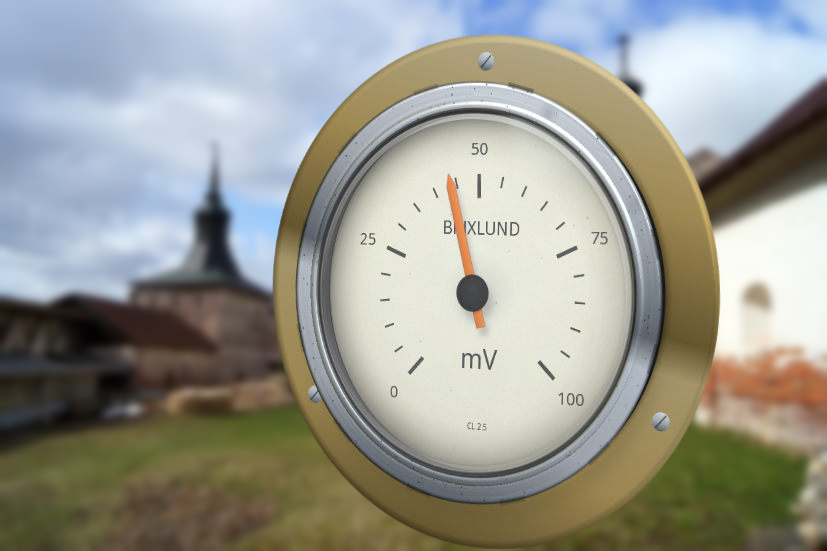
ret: {"value": 45, "unit": "mV"}
